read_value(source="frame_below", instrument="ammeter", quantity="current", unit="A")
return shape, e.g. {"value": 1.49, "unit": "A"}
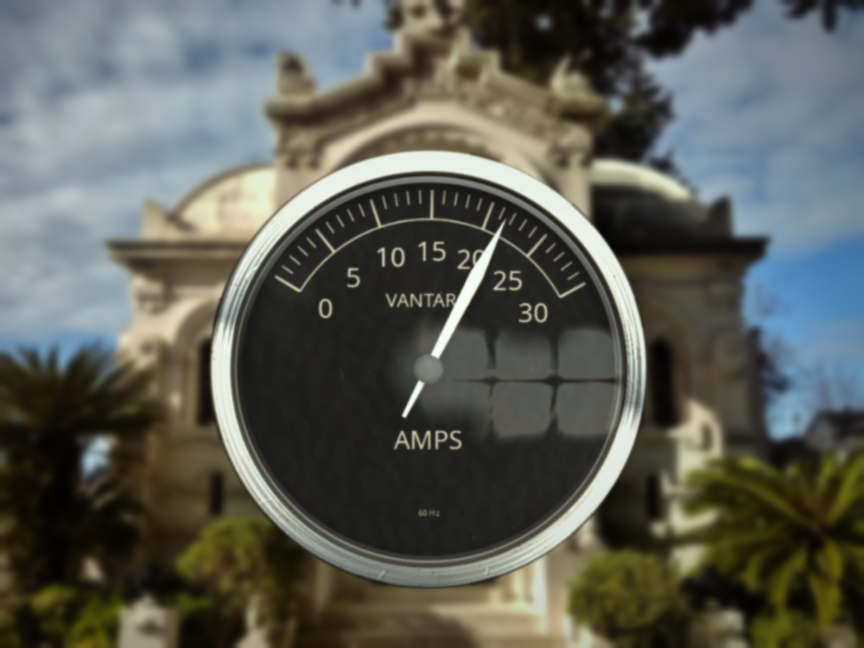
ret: {"value": 21.5, "unit": "A"}
